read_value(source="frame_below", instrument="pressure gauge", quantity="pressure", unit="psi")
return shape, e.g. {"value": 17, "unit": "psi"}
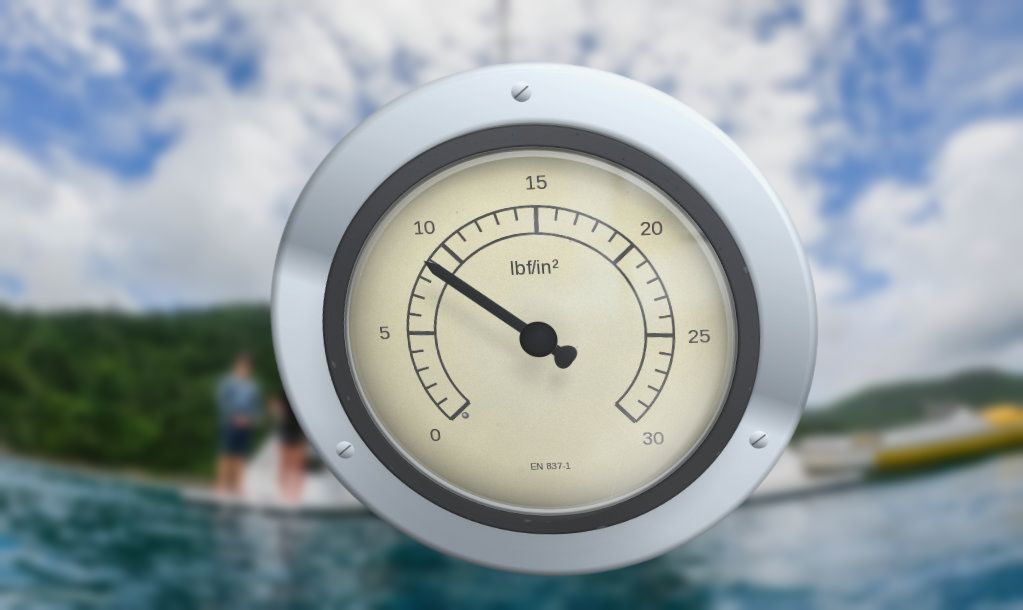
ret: {"value": 9, "unit": "psi"}
